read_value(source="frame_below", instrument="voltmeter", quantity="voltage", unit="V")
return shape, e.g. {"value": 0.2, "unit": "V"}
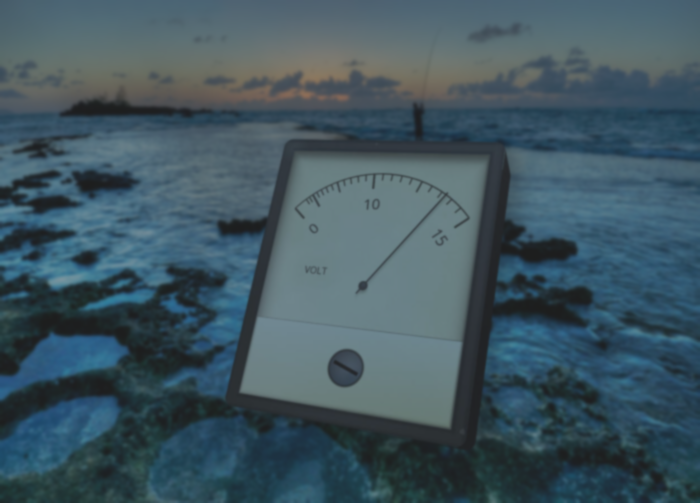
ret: {"value": 13.75, "unit": "V"}
